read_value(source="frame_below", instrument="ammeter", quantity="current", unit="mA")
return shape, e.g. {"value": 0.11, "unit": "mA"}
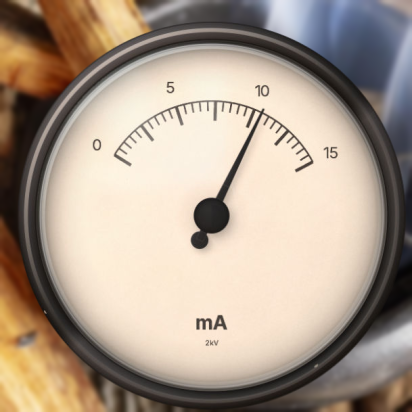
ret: {"value": 10.5, "unit": "mA"}
